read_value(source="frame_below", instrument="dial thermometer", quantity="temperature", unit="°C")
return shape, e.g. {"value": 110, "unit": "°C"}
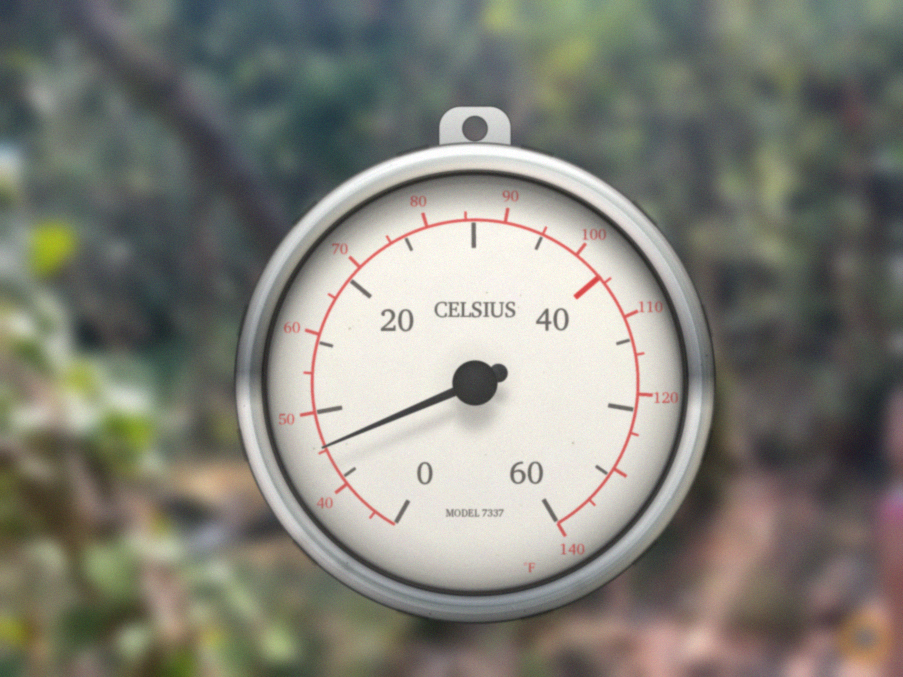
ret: {"value": 7.5, "unit": "°C"}
